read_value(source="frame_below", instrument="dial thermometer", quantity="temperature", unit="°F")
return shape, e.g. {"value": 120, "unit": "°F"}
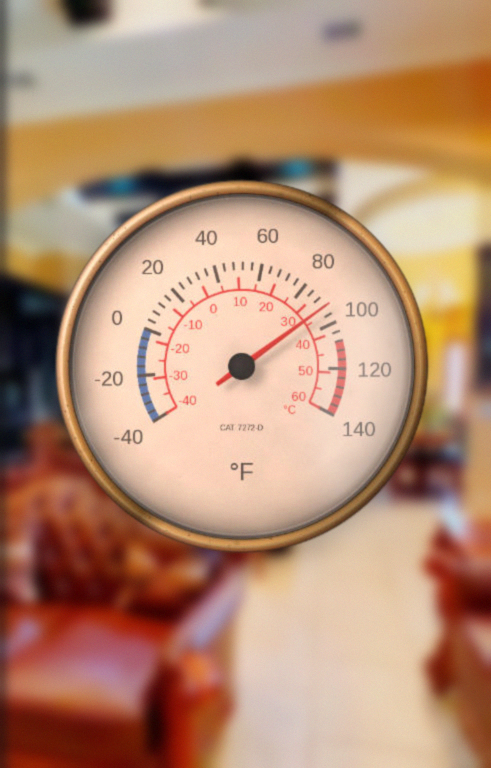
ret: {"value": 92, "unit": "°F"}
